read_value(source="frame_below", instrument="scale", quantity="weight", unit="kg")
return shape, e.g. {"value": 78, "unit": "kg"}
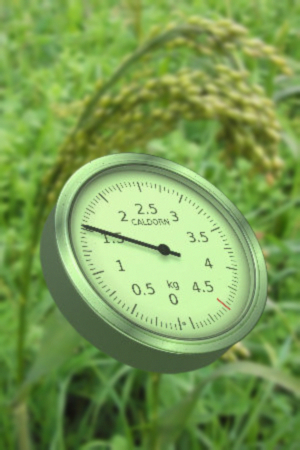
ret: {"value": 1.5, "unit": "kg"}
